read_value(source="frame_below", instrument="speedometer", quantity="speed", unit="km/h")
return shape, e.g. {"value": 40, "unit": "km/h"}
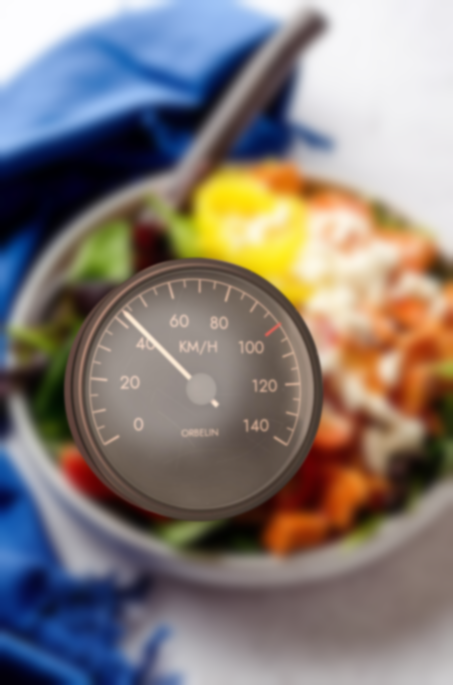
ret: {"value": 42.5, "unit": "km/h"}
